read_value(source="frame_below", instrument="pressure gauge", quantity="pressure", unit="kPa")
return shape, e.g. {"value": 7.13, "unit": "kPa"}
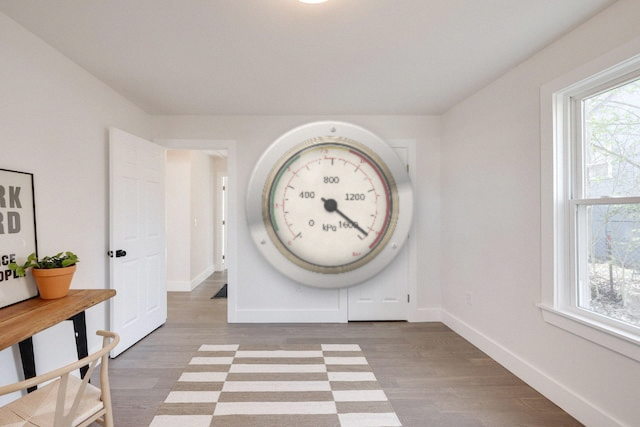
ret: {"value": 1550, "unit": "kPa"}
